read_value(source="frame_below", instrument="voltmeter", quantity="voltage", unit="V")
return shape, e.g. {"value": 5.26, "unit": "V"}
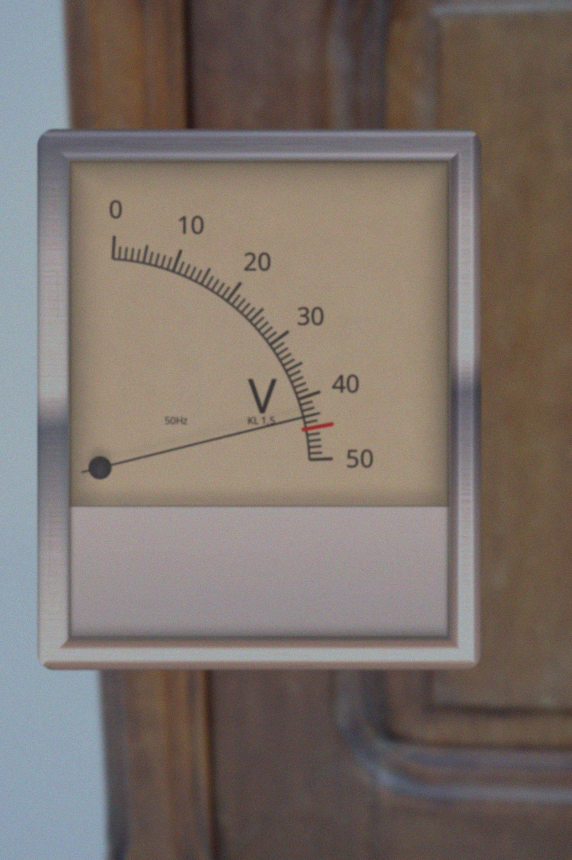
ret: {"value": 43, "unit": "V"}
